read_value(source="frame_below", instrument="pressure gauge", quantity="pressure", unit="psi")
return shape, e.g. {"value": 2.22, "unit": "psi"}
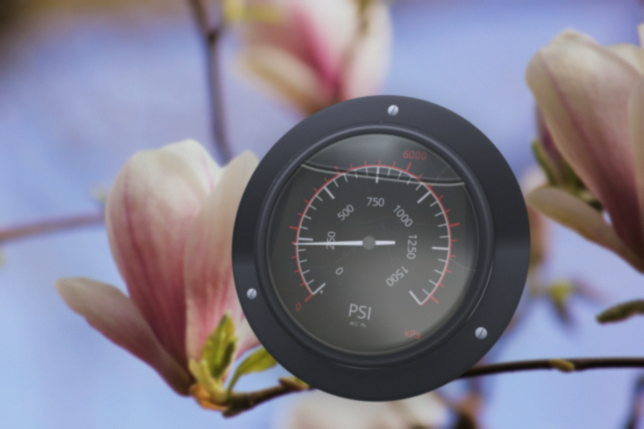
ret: {"value": 225, "unit": "psi"}
